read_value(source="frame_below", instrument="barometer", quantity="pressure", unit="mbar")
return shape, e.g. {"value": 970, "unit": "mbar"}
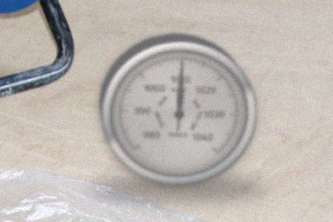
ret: {"value": 1010, "unit": "mbar"}
